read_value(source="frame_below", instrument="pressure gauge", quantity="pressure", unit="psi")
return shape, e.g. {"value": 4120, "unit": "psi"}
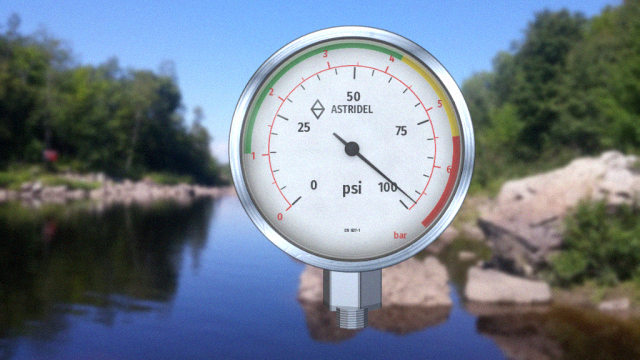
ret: {"value": 97.5, "unit": "psi"}
